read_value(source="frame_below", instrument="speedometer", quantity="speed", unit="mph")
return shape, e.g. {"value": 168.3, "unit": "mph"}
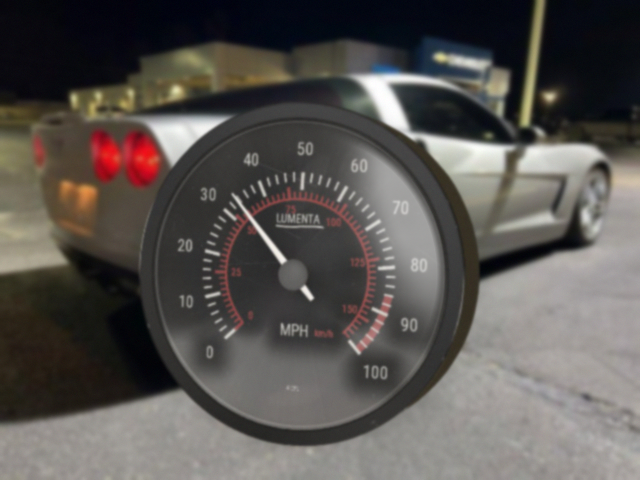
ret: {"value": 34, "unit": "mph"}
